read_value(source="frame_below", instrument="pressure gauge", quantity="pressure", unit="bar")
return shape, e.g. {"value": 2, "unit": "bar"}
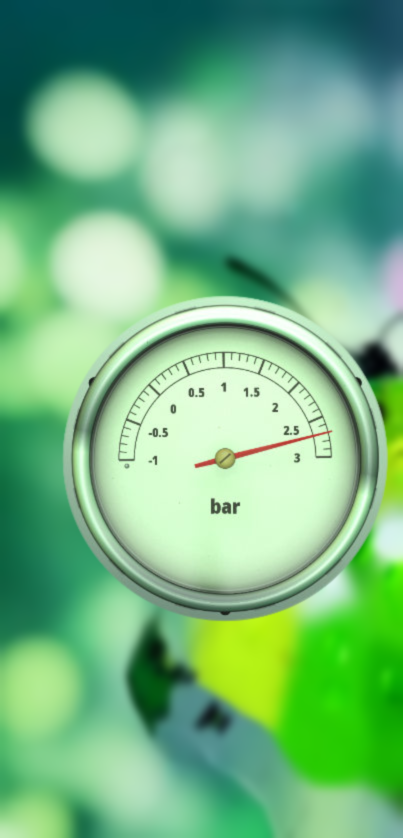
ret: {"value": 2.7, "unit": "bar"}
